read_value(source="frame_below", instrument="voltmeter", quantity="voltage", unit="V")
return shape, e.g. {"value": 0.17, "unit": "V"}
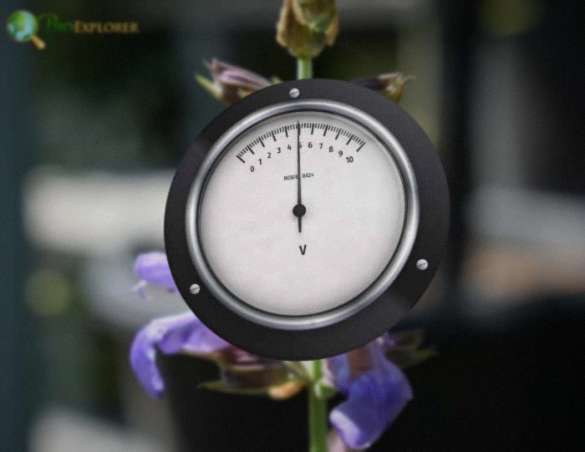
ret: {"value": 5, "unit": "V"}
